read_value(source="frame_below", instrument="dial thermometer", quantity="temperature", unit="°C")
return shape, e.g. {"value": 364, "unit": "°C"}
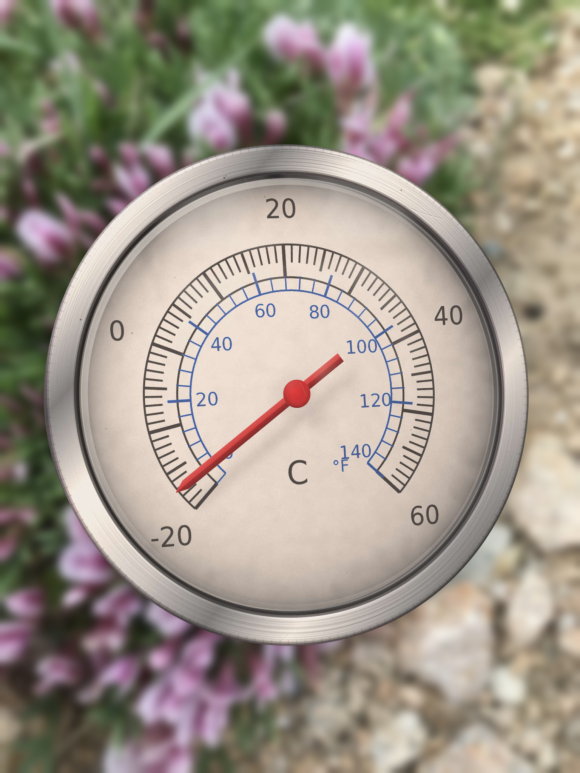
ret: {"value": -17, "unit": "°C"}
